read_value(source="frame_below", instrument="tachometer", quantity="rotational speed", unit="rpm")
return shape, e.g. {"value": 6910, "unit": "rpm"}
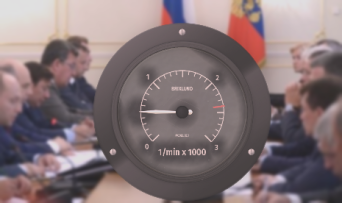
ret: {"value": 500, "unit": "rpm"}
